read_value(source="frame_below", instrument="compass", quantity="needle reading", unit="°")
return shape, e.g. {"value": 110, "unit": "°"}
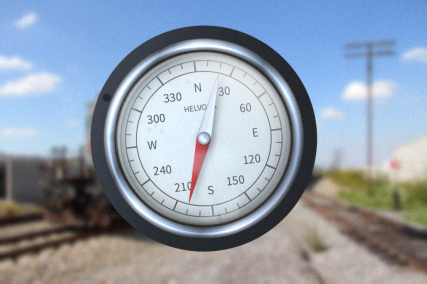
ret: {"value": 200, "unit": "°"}
